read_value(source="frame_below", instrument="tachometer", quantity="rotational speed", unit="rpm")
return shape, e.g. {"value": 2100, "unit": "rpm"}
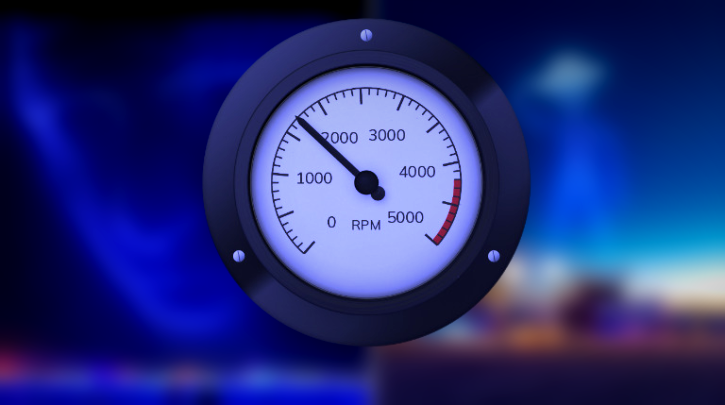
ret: {"value": 1700, "unit": "rpm"}
